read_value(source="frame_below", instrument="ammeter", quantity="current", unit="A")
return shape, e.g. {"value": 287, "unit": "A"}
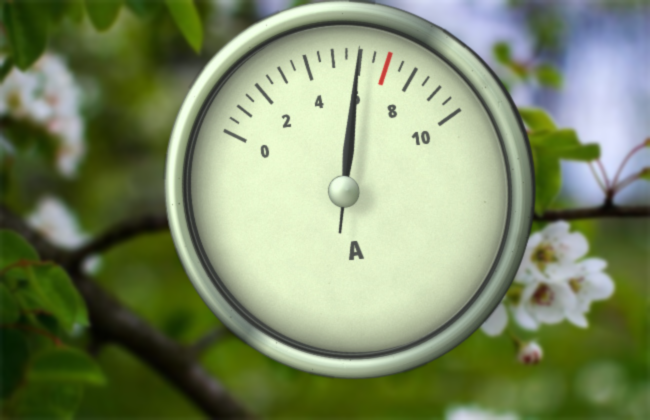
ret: {"value": 6, "unit": "A"}
